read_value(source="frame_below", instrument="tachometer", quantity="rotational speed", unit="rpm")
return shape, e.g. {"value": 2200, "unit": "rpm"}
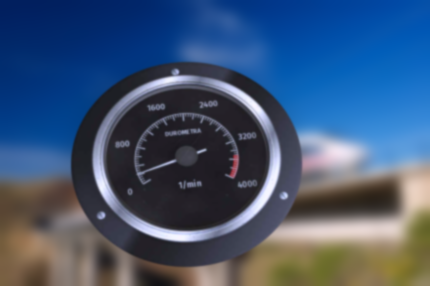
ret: {"value": 200, "unit": "rpm"}
